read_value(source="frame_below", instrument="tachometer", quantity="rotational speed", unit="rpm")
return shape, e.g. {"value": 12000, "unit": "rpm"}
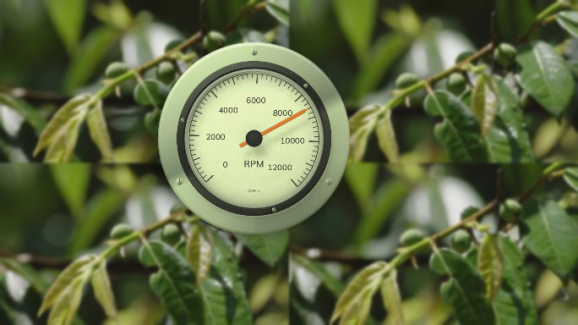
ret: {"value": 8600, "unit": "rpm"}
